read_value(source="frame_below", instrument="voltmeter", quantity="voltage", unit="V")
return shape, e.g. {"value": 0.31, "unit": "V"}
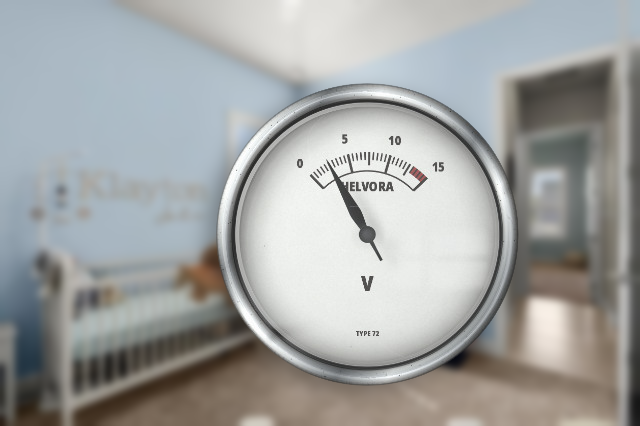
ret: {"value": 2.5, "unit": "V"}
